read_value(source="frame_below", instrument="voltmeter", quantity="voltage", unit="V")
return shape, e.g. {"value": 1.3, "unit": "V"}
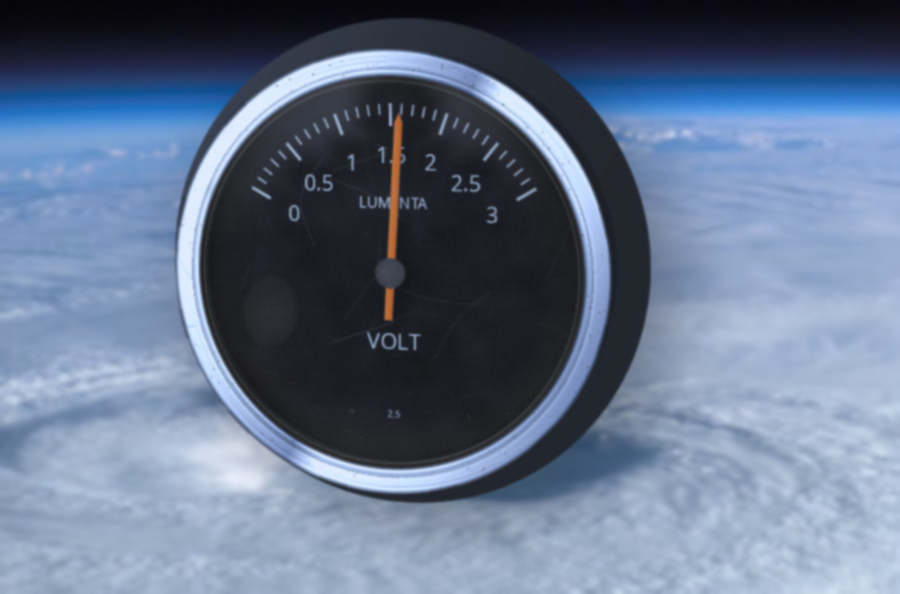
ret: {"value": 1.6, "unit": "V"}
